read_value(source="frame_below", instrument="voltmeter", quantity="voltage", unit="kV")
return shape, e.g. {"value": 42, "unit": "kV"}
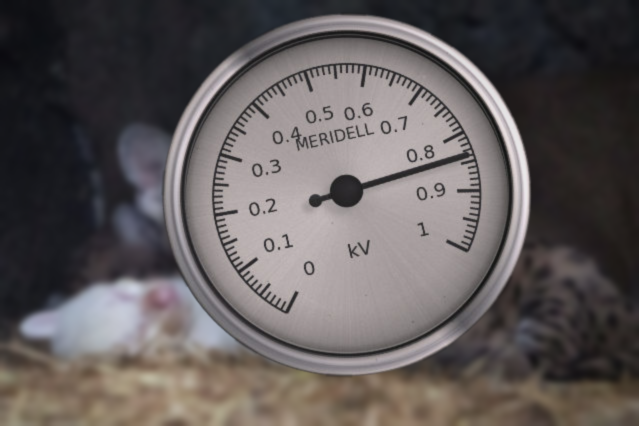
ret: {"value": 0.84, "unit": "kV"}
